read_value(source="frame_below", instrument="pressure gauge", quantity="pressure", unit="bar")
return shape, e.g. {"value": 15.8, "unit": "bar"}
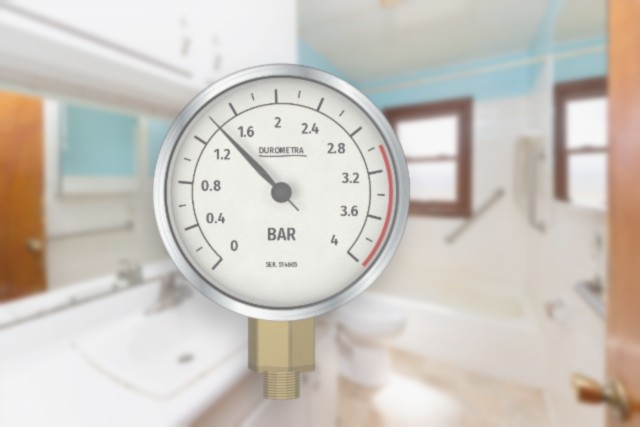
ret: {"value": 1.4, "unit": "bar"}
